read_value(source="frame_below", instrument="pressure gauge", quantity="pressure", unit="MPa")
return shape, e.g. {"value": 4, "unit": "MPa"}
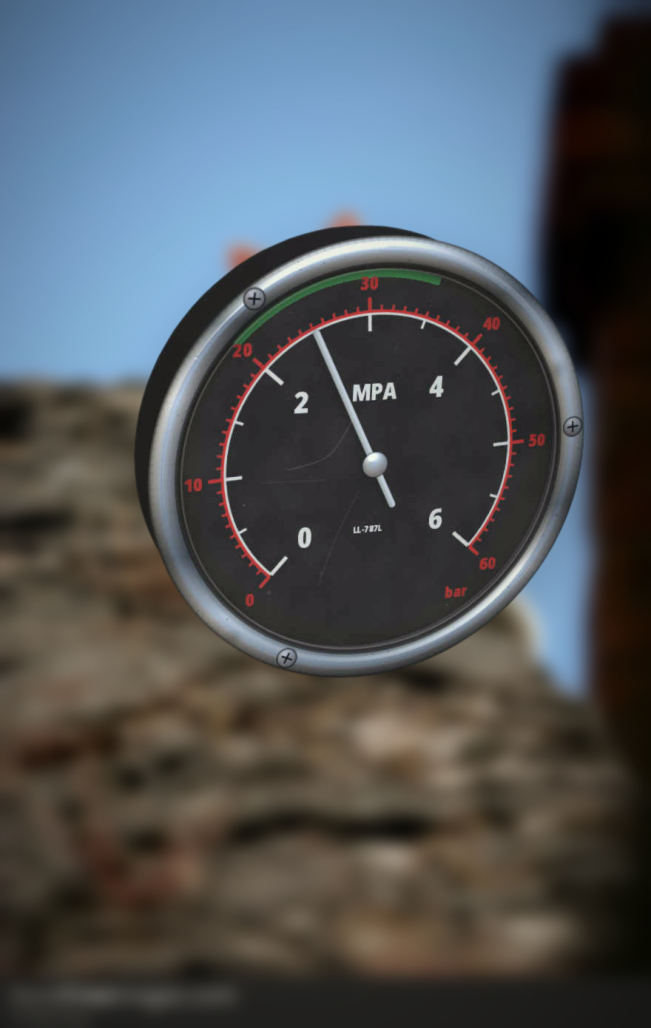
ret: {"value": 2.5, "unit": "MPa"}
